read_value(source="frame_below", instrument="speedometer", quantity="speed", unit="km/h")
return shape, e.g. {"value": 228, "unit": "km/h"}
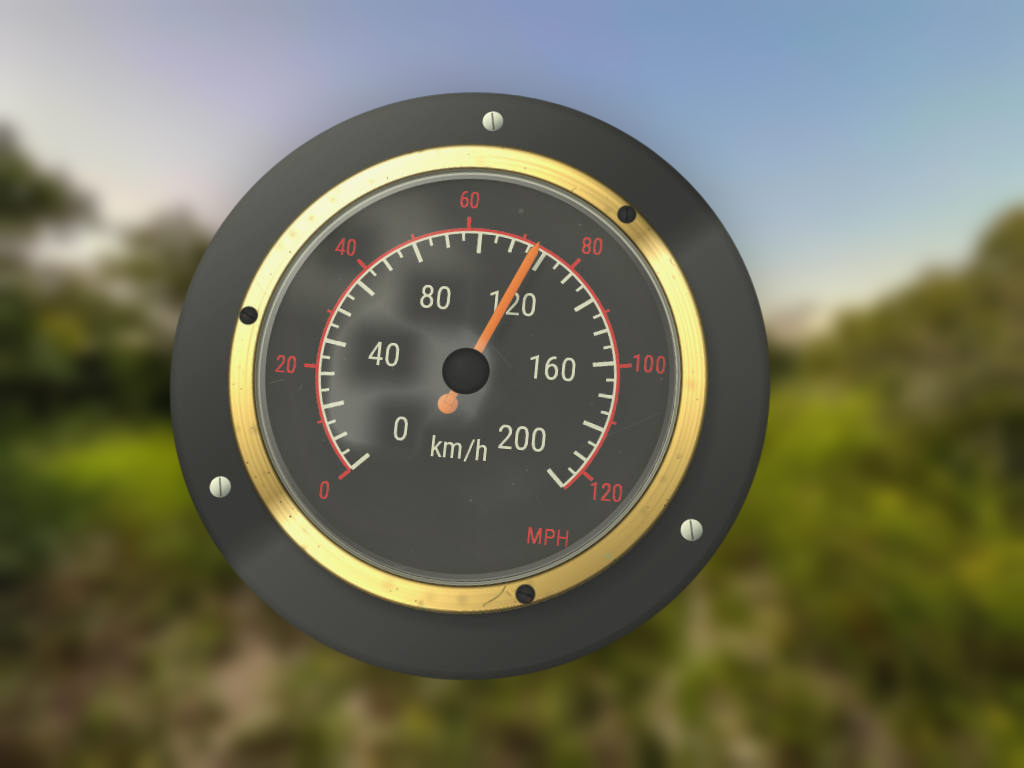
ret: {"value": 117.5, "unit": "km/h"}
